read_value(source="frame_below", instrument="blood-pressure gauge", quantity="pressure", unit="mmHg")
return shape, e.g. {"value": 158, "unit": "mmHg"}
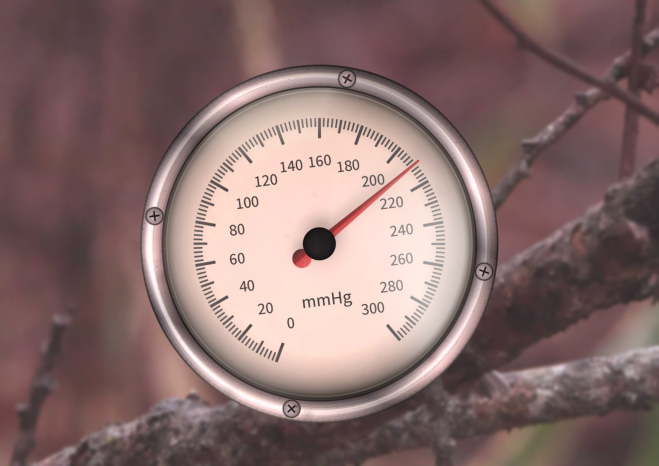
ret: {"value": 210, "unit": "mmHg"}
